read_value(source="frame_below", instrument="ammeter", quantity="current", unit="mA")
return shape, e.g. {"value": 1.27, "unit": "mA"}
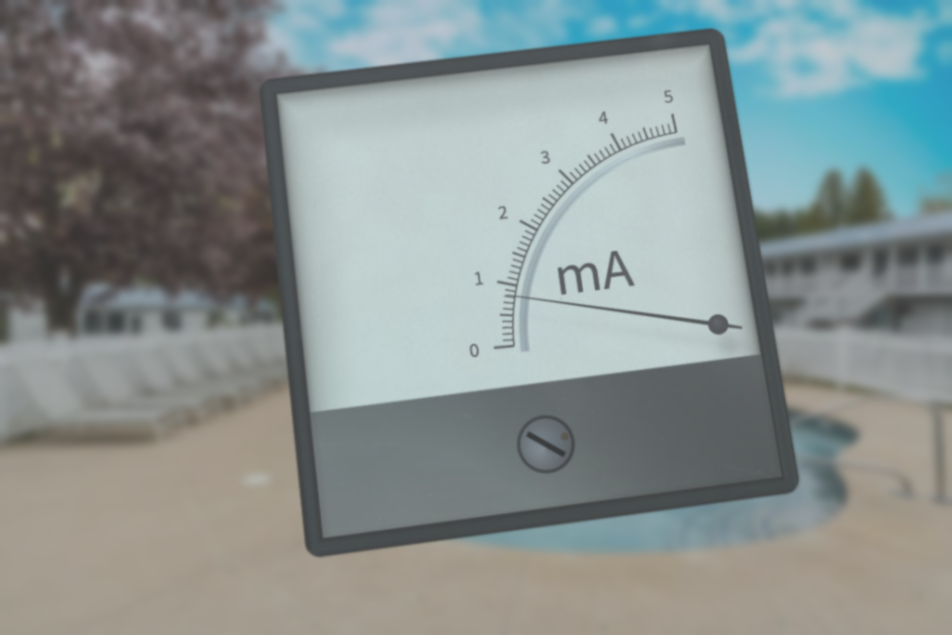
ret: {"value": 0.8, "unit": "mA"}
